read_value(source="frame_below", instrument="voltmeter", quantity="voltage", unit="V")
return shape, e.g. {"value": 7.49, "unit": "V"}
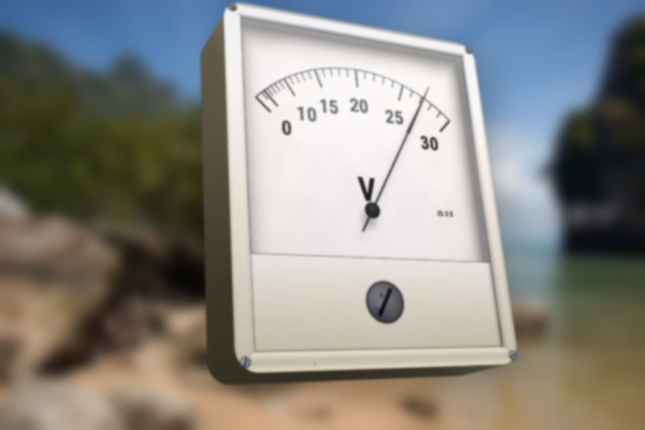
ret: {"value": 27, "unit": "V"}
